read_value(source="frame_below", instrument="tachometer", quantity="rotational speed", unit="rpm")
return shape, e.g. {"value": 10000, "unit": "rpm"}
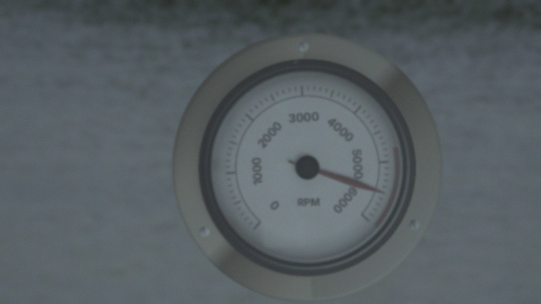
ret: {"value": 5500, "unit": "rpm"}
